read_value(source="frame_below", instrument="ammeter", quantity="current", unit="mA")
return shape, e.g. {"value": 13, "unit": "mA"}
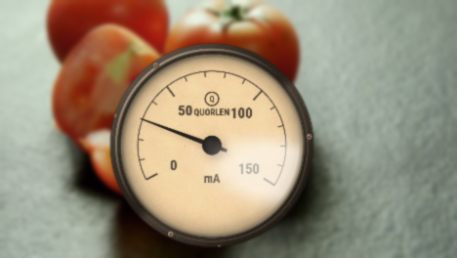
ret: {"value": 30, "unit": "mA"}
